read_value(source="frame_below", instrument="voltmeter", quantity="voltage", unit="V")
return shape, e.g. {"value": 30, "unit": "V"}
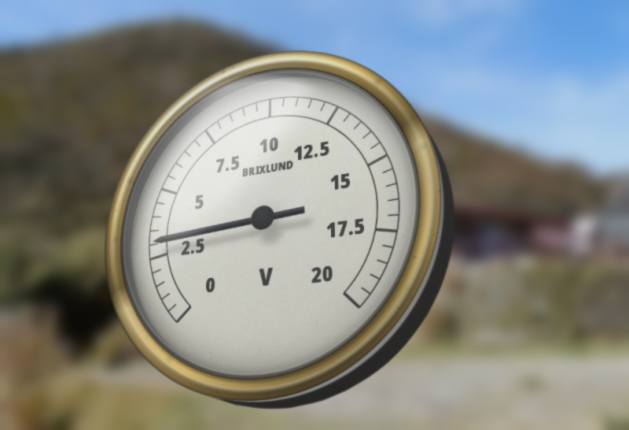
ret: {"value": 3, "unit": "V"}
